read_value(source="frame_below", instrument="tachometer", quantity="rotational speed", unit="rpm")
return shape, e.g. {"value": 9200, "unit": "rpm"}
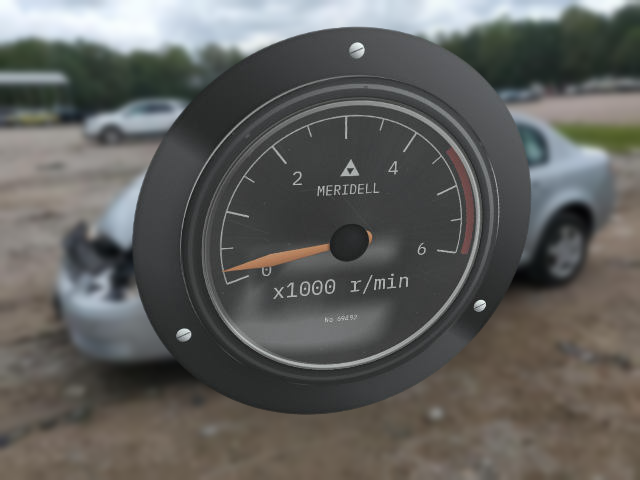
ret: {"value": 250, "unit": "rpm"}
